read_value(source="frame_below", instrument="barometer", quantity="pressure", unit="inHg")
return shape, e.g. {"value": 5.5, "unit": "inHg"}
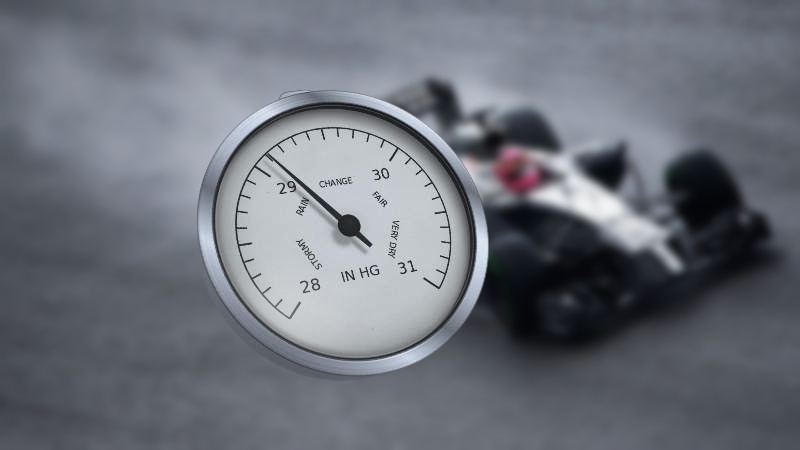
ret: {"value": 29.1, "unit": "inHg"}
